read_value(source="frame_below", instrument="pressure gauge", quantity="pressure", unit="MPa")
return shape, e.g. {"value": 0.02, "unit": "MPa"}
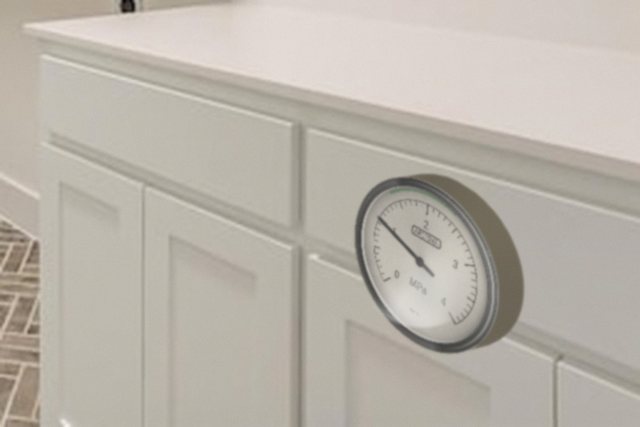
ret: {"value": 1, "unit": "MPa"}
